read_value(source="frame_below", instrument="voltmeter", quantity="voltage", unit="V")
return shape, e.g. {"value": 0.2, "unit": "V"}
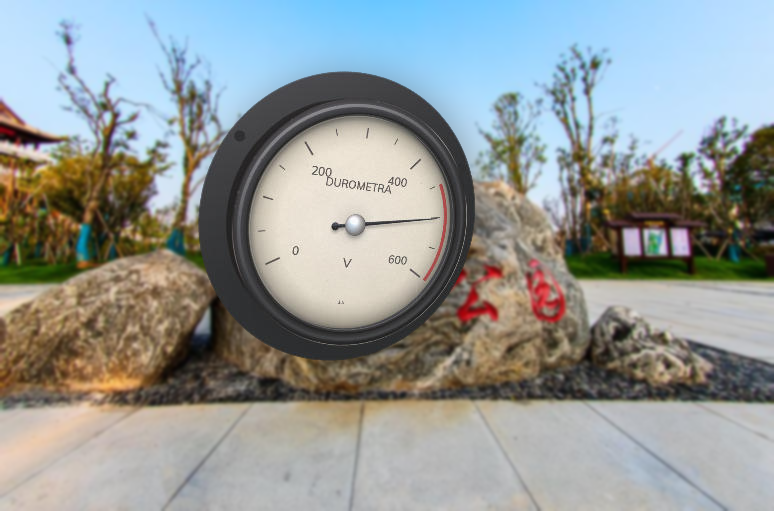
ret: {"value": 500, "unit": "V"}
